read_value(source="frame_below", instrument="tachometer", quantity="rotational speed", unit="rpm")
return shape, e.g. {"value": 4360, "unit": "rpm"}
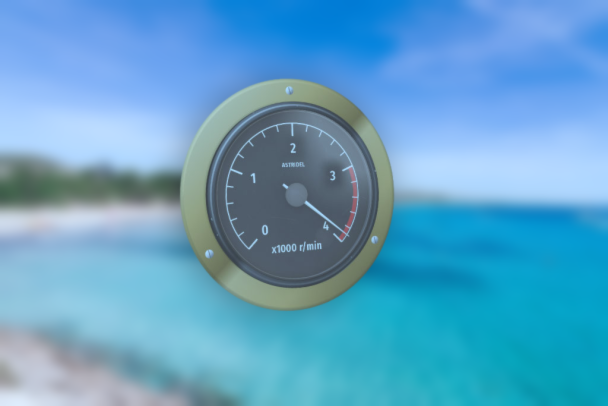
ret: {"value": 3900, "unit": "rpm"}
